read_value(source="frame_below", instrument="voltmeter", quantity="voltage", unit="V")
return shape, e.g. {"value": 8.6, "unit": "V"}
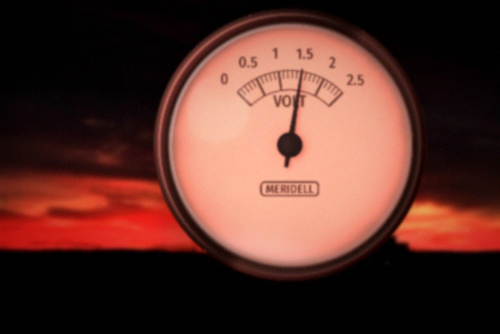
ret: {"value": 1.5, "unit": "V"}
